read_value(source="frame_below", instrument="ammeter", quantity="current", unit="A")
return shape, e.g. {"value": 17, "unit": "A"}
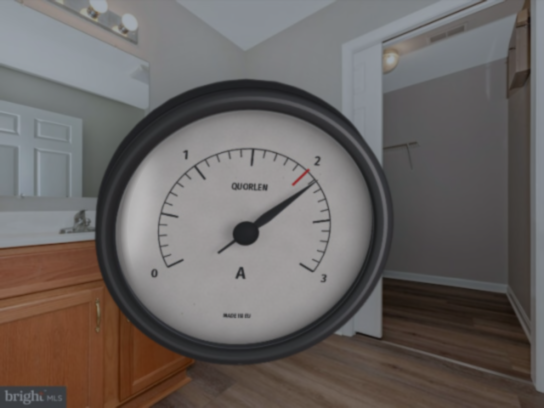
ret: {"value": 2.1, "unit": "A"}
